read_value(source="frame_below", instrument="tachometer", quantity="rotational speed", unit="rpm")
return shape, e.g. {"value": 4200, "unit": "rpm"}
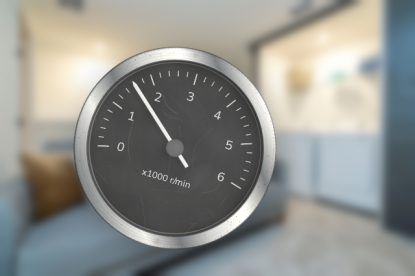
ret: {"value": 1600, "unit": "rpm"}
